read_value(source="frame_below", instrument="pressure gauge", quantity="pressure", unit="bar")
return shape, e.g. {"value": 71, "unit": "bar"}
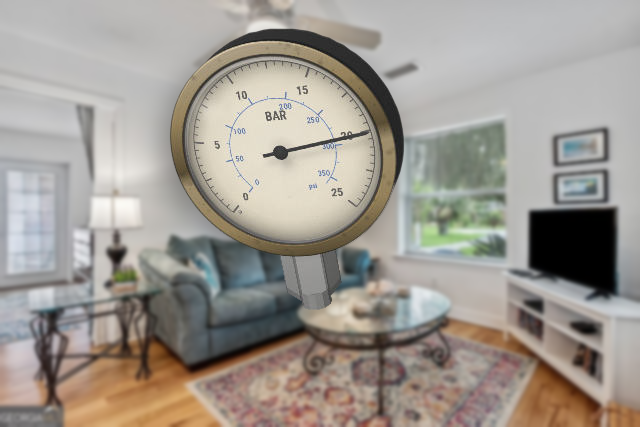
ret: {"value": 20, "unit": "bar"}
